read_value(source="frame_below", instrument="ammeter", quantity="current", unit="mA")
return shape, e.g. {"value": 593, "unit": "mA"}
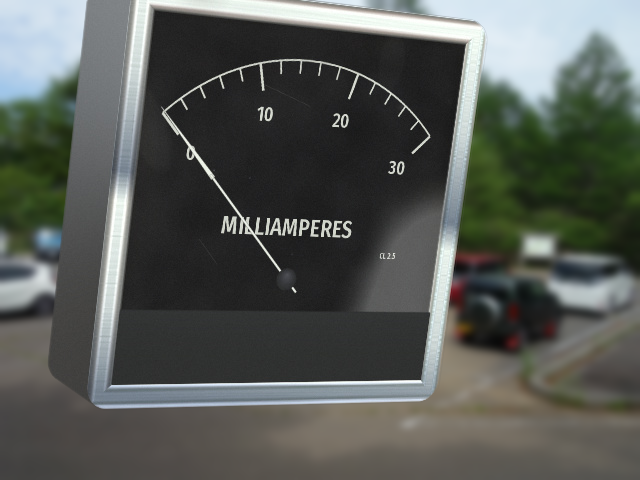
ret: {"value": 0, "unit": "mA"}
